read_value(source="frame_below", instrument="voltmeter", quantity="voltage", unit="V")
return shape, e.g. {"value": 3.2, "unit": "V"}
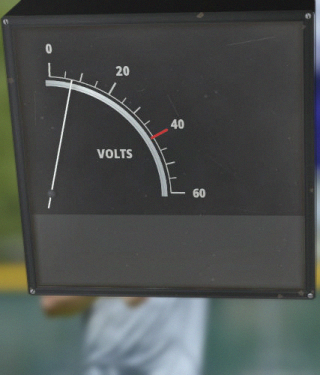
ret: {"value": 7.5, "unit": "V"}
